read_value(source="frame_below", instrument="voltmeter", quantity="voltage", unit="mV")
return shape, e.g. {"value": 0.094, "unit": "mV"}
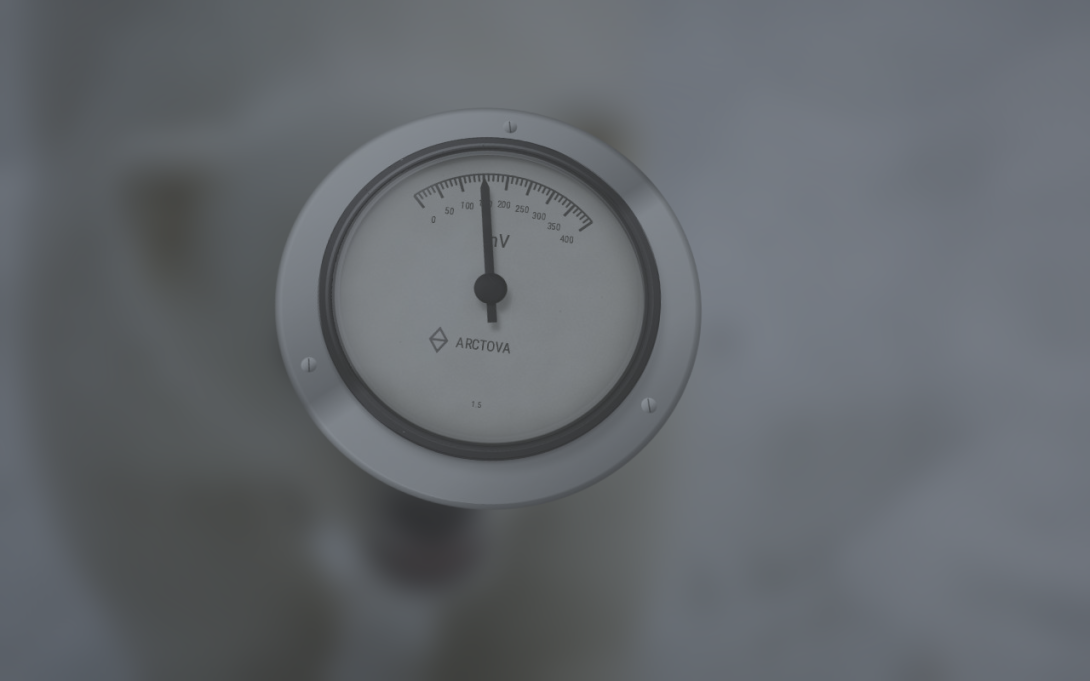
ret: {"value": 150, "unit": "mV"}
